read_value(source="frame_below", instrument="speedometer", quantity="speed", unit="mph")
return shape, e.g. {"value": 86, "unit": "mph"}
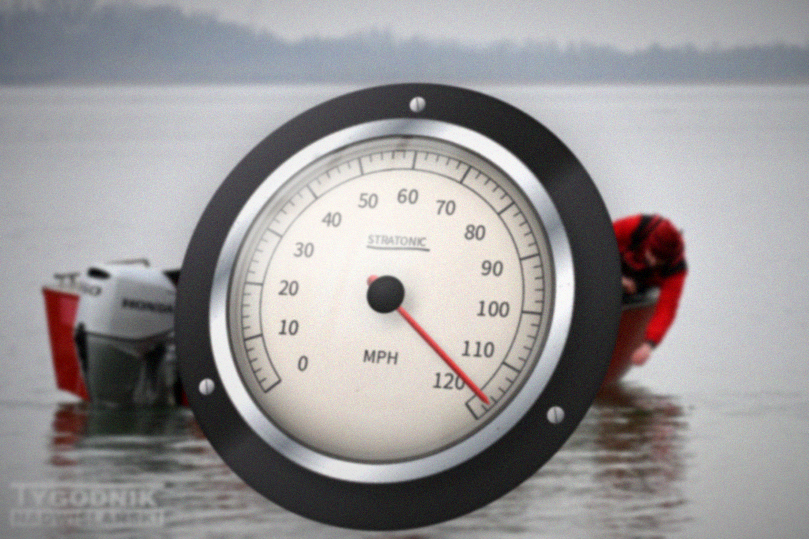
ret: {"value": 117, "unit": "mph"}
